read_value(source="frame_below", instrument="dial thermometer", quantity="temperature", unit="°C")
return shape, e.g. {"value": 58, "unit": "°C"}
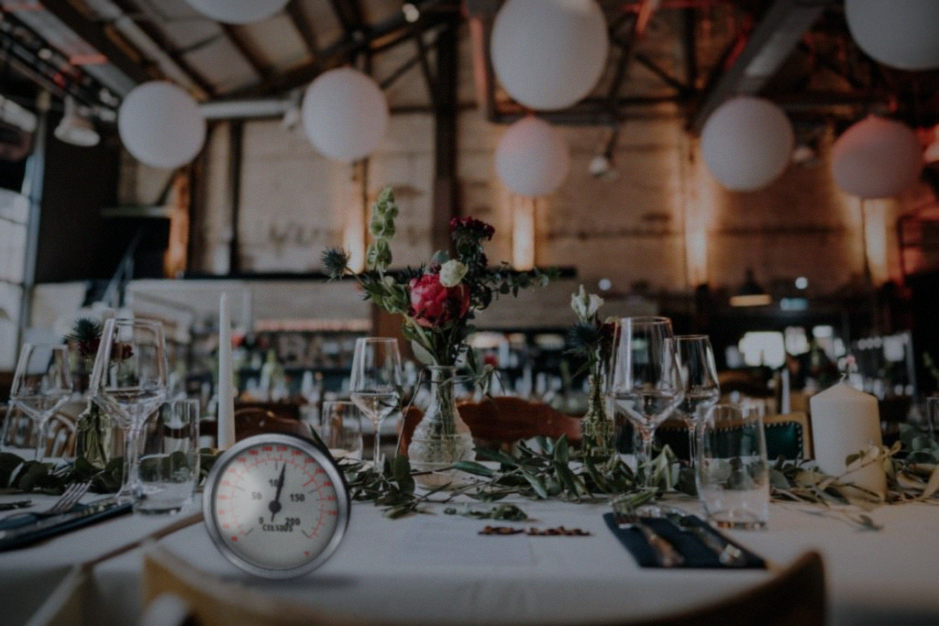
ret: {"value": 110, "unit": "°C"}
